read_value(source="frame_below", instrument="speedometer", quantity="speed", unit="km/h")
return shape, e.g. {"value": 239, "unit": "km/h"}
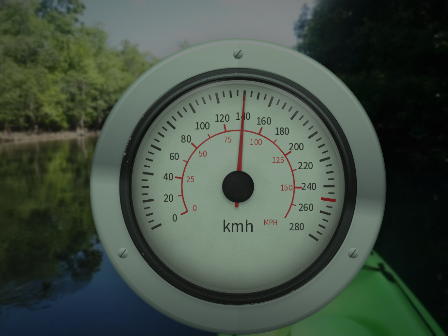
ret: {"value": 140, "unit": "km/h"}
